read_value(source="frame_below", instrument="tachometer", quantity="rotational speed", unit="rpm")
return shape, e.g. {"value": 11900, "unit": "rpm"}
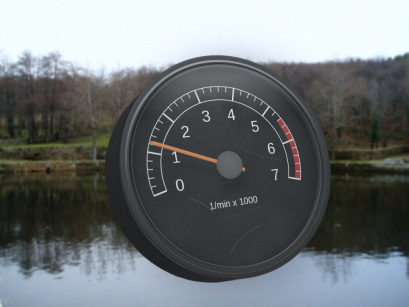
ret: {"value": 1200, "unit": "rpm"}
